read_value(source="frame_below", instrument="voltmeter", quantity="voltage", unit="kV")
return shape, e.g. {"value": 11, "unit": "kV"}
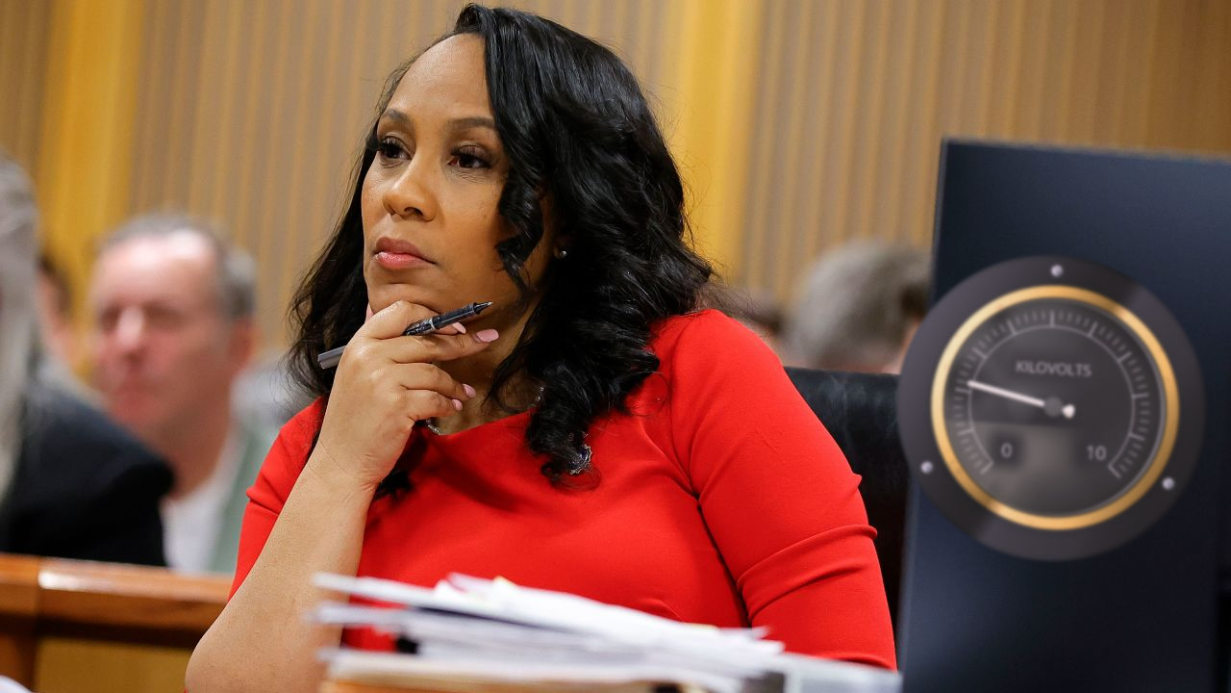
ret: {"value": 2.2, "unit": "kV"}
